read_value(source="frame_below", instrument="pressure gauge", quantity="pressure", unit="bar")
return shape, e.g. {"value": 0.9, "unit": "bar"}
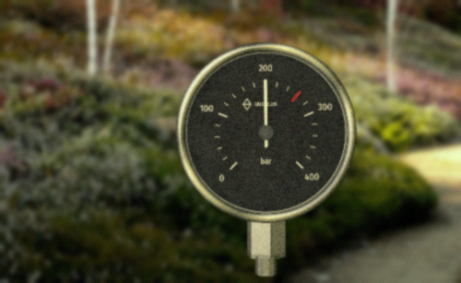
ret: {"value": 200, "unit": "bar"}
